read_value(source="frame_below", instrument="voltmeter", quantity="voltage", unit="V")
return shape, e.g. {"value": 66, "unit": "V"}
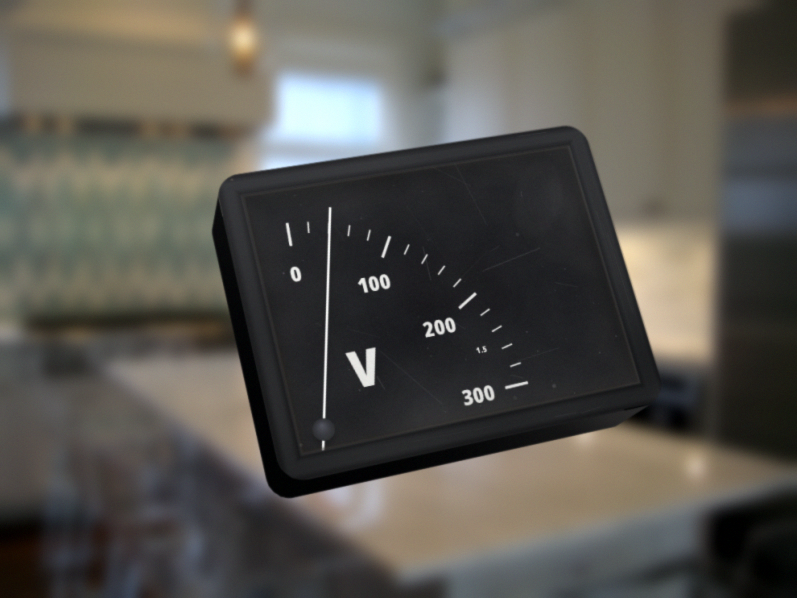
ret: {"value": 40, "unit": "V"}
